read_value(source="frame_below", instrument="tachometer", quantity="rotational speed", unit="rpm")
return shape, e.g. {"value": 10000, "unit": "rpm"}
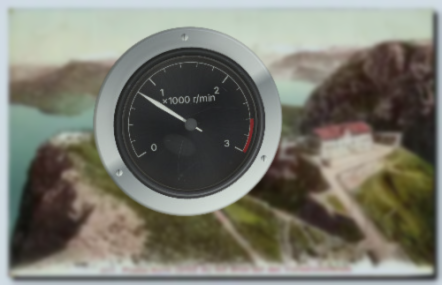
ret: {"value": 800, "unit": "rpm"}
